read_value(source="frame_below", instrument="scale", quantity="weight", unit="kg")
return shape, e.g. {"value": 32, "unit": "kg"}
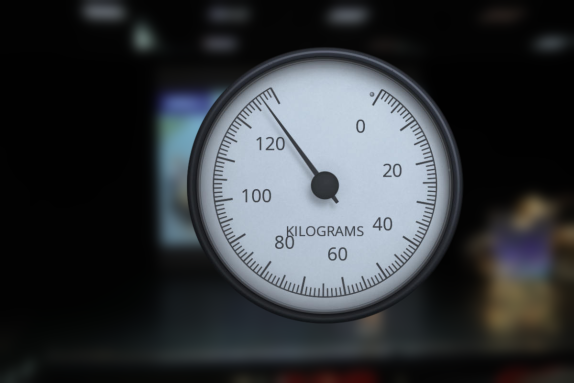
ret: {"value": 127, "unit": "kg"}
